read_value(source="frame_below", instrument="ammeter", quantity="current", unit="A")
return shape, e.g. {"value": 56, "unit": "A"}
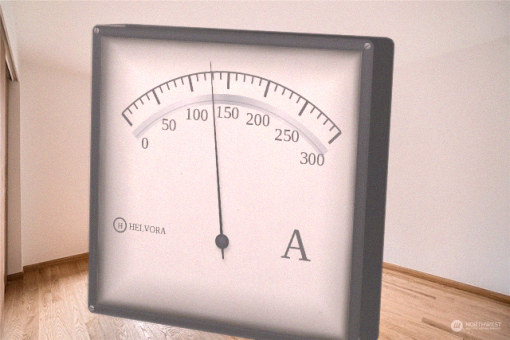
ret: {"value": 130, "unit": "A"}
